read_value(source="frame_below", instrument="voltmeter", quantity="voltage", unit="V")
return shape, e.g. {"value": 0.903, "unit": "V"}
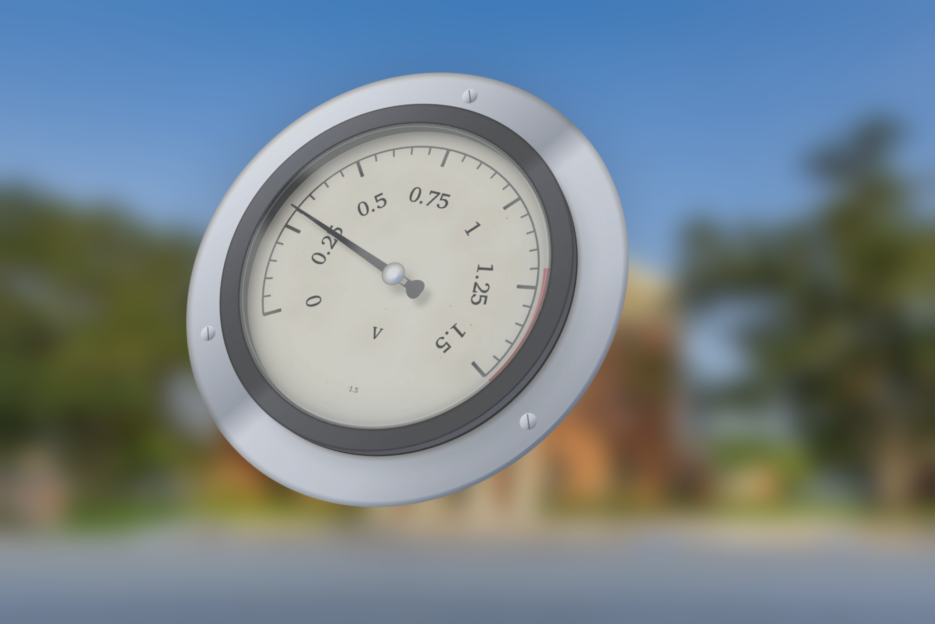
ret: {"value": 0.3, "unit": "V"}
